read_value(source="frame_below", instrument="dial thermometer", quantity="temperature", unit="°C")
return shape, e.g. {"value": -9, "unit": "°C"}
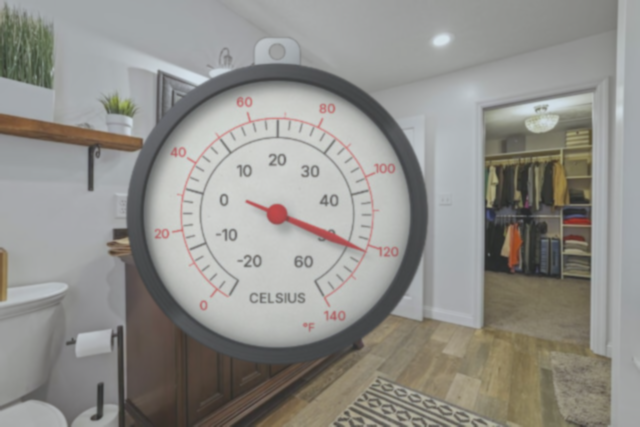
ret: {"value": 50, "unit": "°C"}
